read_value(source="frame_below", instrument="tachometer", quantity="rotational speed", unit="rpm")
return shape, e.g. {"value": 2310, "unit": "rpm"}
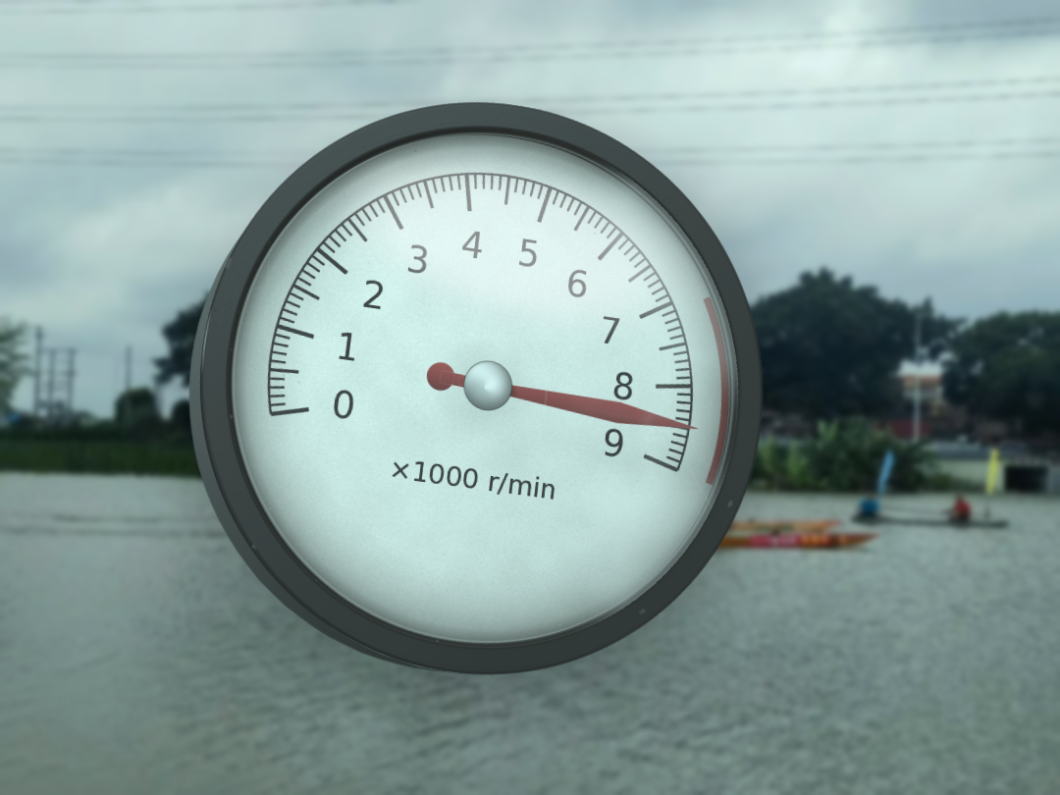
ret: {"value": 8500, "unit": "rpm"}
